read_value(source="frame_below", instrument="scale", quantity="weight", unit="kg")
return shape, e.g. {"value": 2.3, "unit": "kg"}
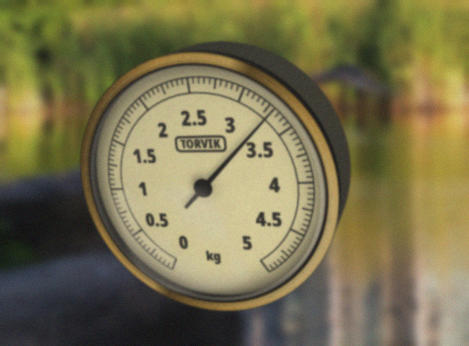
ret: {"value": 3.3, "unit": "kg"}
